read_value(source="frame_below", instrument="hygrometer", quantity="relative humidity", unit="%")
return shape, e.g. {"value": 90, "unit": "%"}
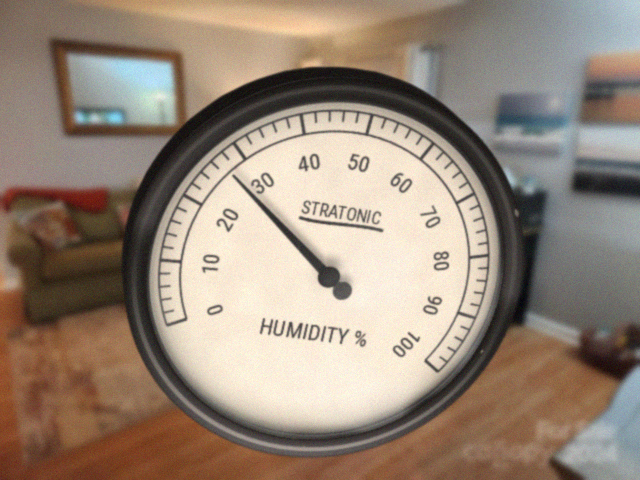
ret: {"value": 27, "unit": "%"}
